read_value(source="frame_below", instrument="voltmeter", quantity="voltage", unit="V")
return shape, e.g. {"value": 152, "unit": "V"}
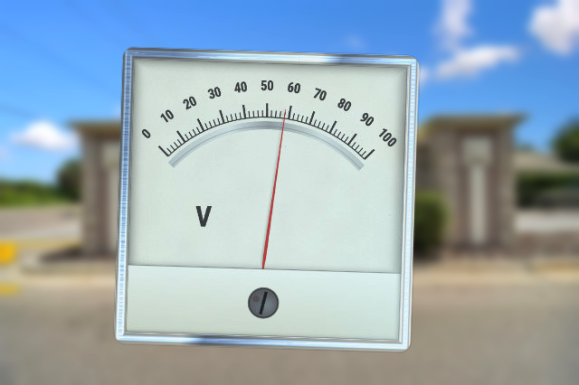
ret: {"value": 58, "unit": "V"}
